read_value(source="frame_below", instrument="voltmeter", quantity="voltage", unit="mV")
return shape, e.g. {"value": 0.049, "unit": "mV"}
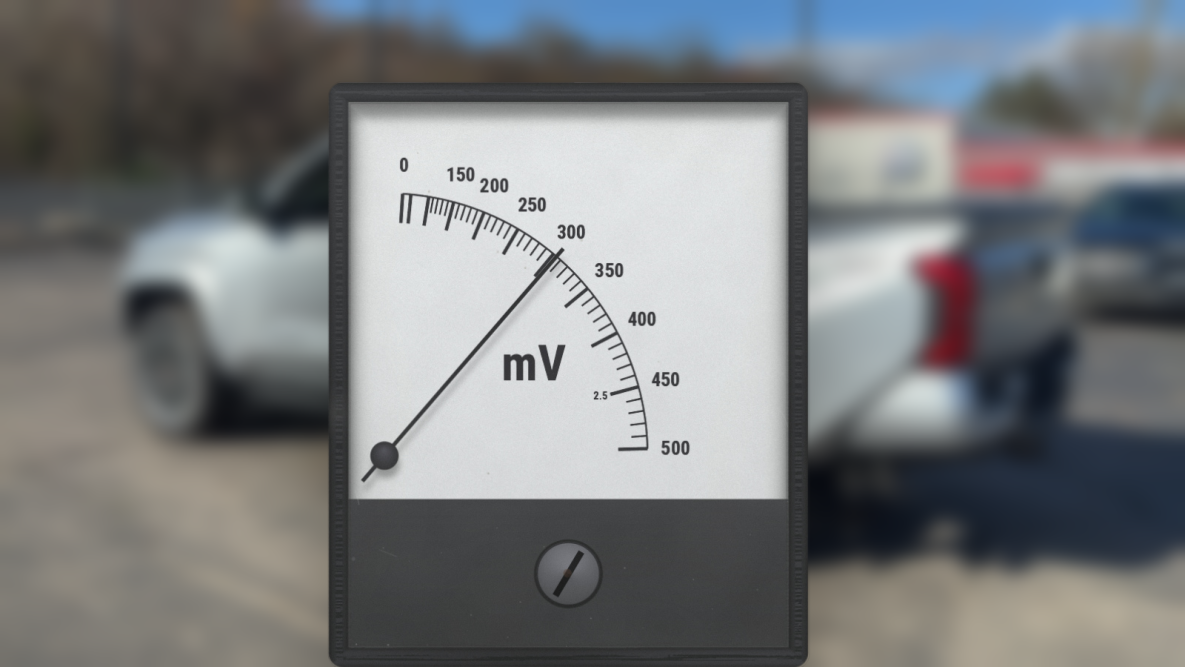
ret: {"value": 305, "unit": "mV"}
